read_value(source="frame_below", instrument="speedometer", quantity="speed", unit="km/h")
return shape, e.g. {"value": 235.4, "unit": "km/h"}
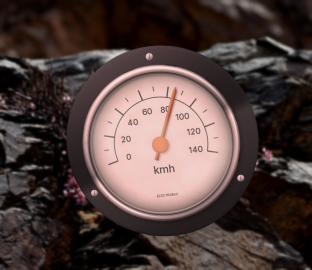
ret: {"value": 85, "unit": "km/h"}
